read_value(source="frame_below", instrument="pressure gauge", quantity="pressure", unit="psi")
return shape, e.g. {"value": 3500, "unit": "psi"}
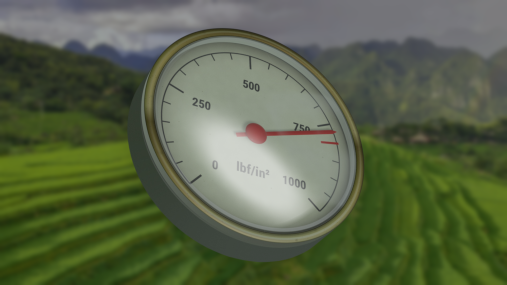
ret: {"value": 775, "unit": "psi"}
